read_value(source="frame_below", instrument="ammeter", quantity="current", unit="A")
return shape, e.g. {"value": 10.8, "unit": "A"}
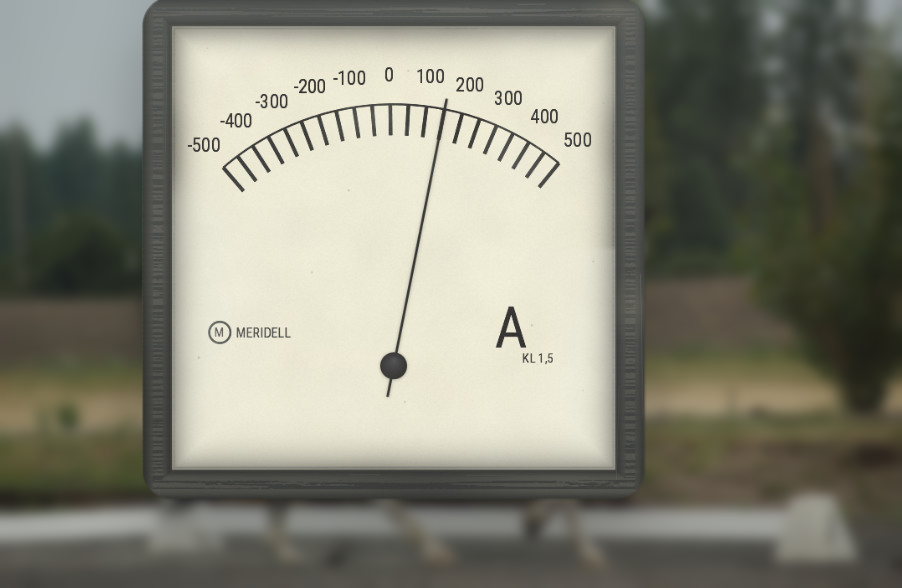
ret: {"value": 150, "unit": "A"}
